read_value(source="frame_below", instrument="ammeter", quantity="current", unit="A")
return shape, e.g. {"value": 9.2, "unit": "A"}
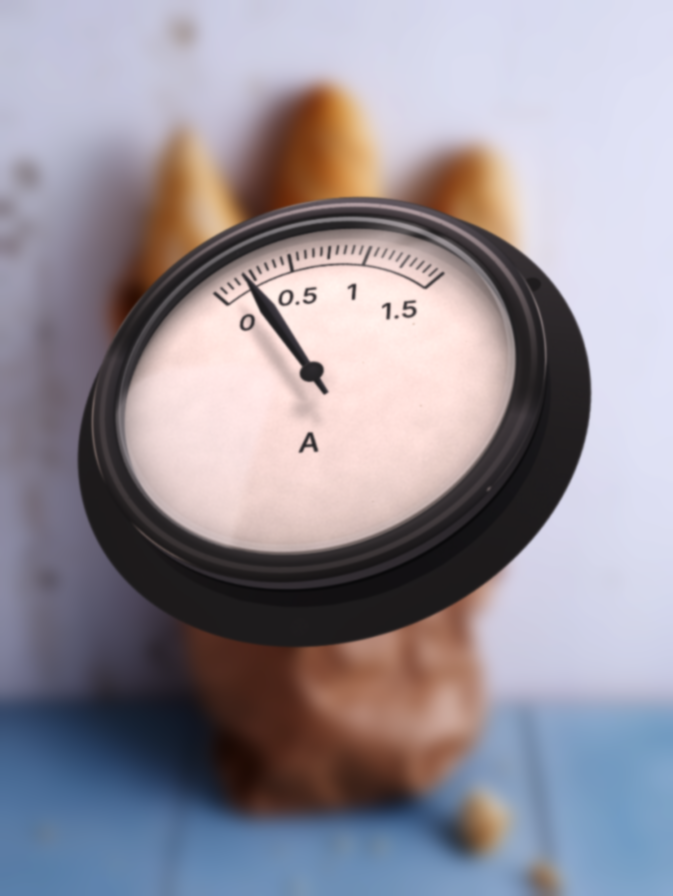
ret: {"value": 0.2, "unit": "A"}
